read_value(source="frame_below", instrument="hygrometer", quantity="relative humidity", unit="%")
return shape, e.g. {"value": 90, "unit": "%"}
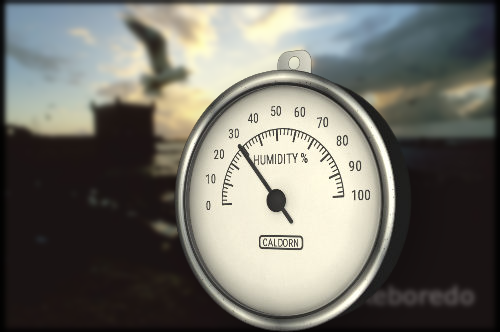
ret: {"value": 30, "unit": "%"}
